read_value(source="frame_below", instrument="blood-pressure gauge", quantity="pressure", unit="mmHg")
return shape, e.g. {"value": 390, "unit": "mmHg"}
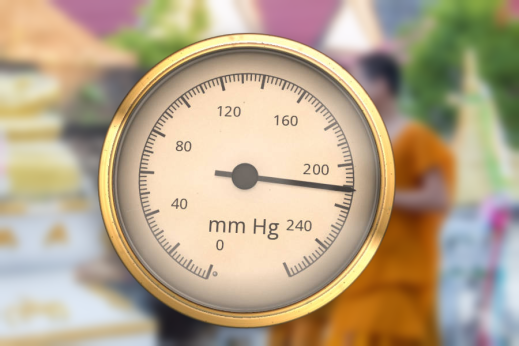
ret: {"value": 212, "unit": "mmHg"}
